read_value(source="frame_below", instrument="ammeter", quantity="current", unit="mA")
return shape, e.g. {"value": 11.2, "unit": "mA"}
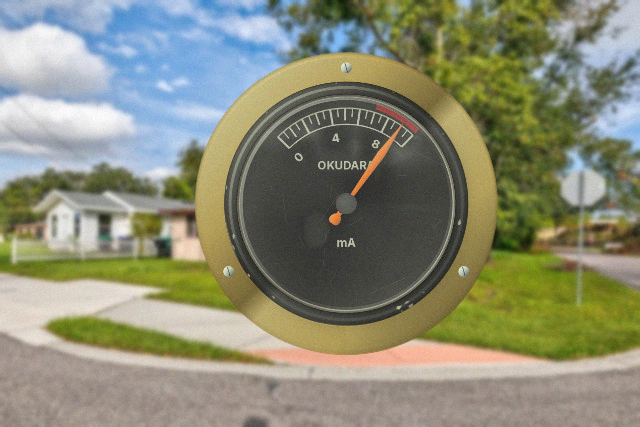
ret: {"value": 9, "unit": "mA"}
